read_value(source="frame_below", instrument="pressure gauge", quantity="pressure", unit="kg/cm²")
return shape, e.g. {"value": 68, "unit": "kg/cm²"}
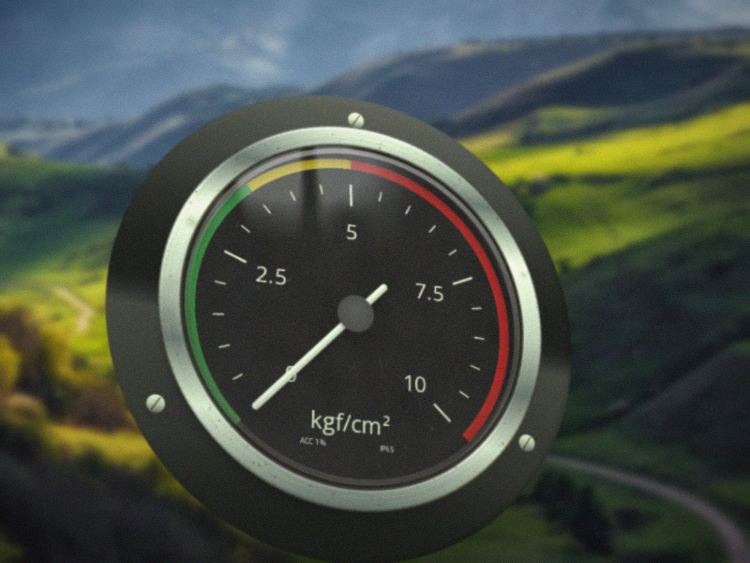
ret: {"value": 0, "unit": "kg/cm²"}
